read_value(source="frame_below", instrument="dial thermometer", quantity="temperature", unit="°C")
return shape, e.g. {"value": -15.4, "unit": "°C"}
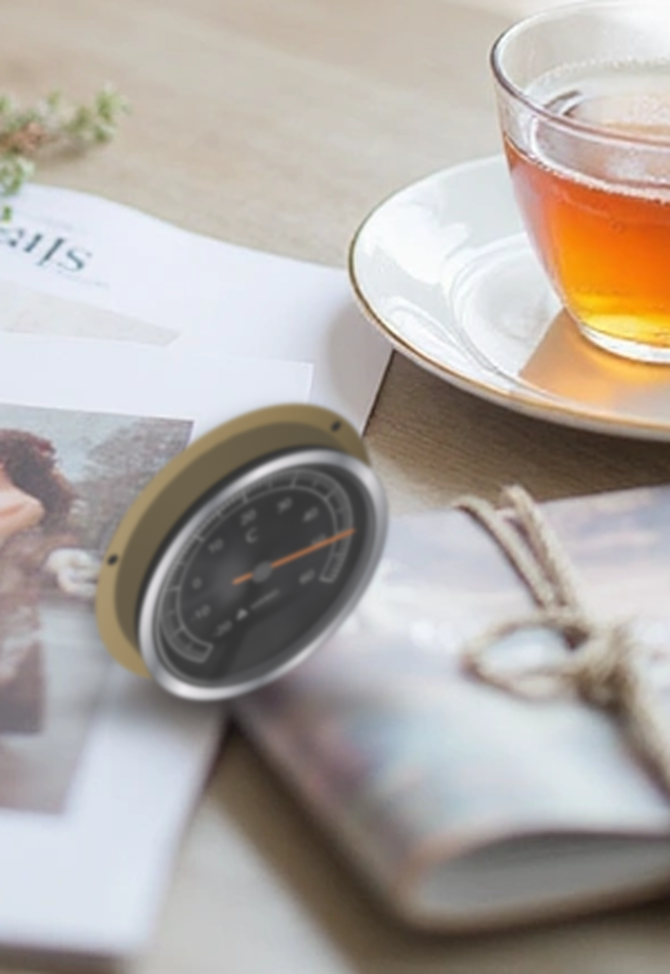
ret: {"value": 50, "unit": "°C"}
